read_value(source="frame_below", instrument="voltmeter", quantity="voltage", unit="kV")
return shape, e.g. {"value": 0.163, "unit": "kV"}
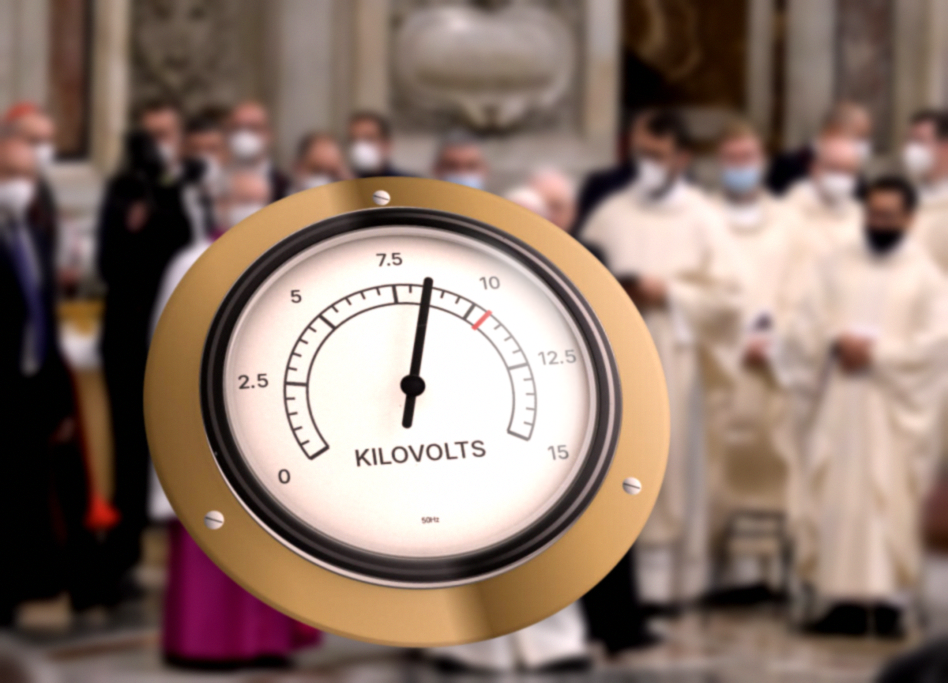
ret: {"value": 8.5, "unit": "kV"}
